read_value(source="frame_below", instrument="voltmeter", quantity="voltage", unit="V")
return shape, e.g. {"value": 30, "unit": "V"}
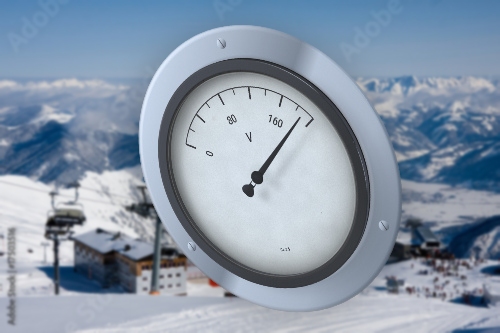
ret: {"value": 190, "unit": "V"}
